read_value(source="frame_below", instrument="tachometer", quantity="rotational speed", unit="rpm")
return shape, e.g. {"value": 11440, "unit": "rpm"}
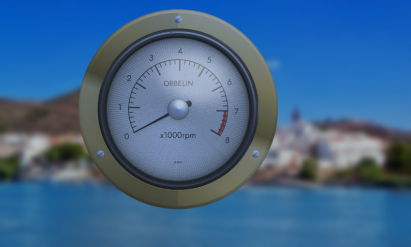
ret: {"value": 0, "unit": "rpm"}
